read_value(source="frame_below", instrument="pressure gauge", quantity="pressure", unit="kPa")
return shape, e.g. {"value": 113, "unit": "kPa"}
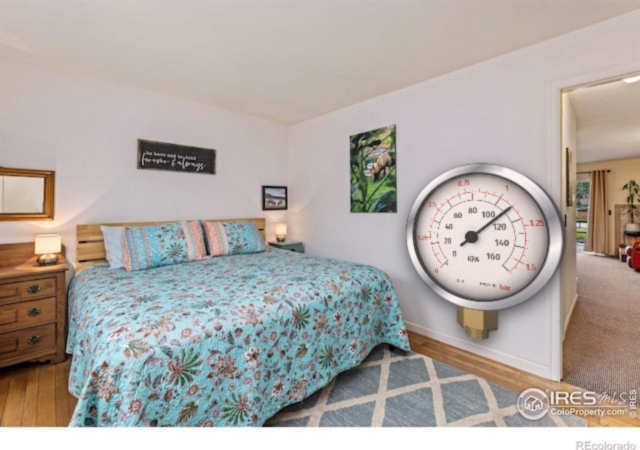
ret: {"value": 110, "unit": "kPa"}
